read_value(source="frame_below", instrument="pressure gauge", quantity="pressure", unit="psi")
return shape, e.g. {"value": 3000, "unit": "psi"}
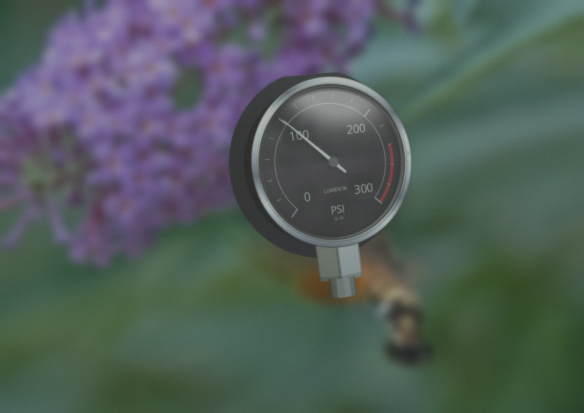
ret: {"value": 100, "unit": "psi"}
